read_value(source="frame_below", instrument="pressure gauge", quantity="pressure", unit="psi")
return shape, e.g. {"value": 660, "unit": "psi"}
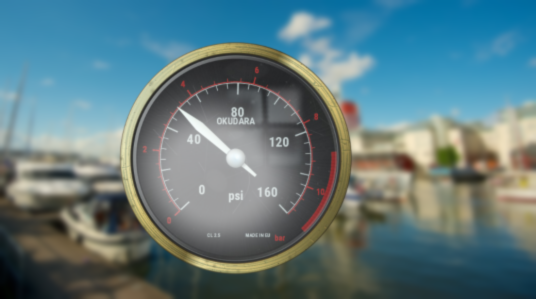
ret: {"value": 50, "unit": "psi"}
